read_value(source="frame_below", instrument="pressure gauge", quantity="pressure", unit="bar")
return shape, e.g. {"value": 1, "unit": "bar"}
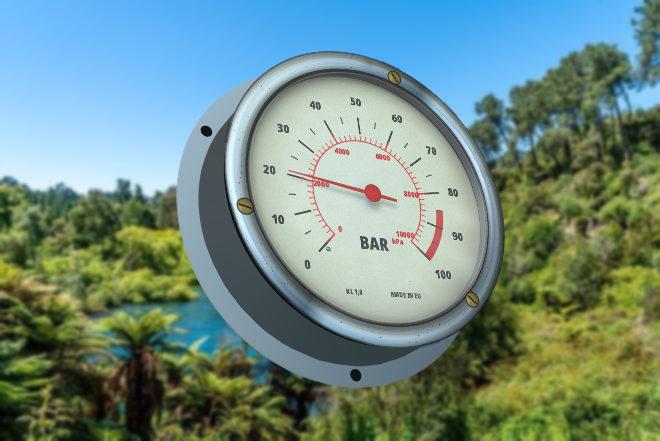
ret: {"value": 20, "unit": "bar"}
